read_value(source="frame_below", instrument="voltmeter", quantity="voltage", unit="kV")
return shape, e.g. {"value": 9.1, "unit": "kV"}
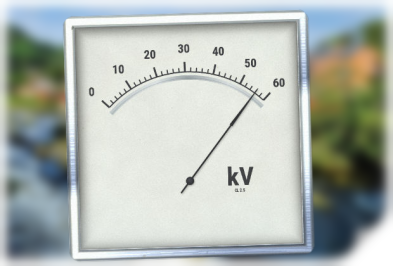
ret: {"value": 56, "unit": "kV"}
